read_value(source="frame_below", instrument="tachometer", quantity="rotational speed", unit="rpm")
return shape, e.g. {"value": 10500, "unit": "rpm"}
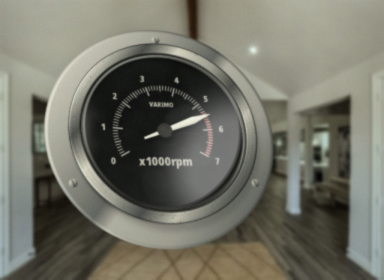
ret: {"value": 5500, "unit": "rpm"}
